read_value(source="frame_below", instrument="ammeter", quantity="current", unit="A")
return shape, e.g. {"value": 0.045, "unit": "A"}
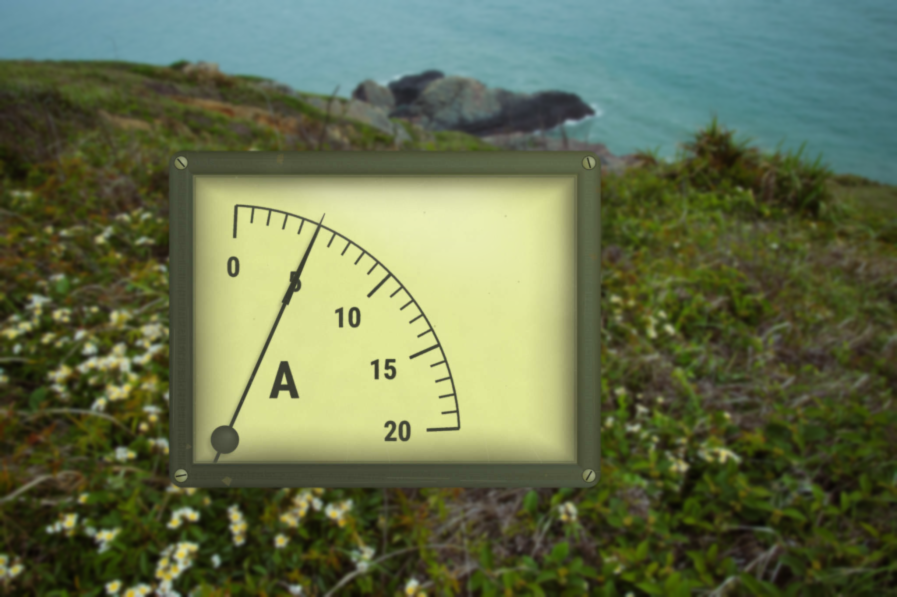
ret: {"value": 5, "unit": "A"}
